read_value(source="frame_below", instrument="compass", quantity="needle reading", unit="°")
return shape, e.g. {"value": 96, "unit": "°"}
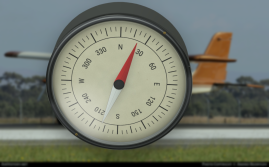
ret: {"value": 20, "unit": "°"}
